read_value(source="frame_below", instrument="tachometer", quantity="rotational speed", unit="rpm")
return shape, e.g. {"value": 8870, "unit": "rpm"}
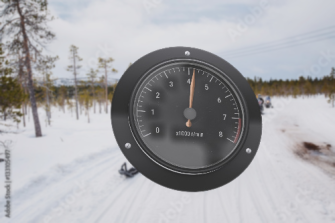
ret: {"value": 4200, "unit": "rpm"}
